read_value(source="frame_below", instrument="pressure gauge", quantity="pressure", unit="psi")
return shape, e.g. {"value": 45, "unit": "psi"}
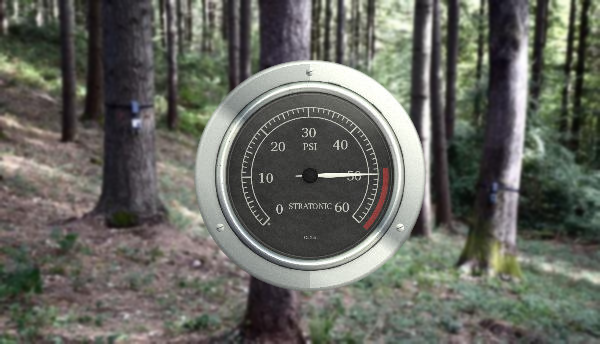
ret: {"value": 50, "unit": "psi"}
